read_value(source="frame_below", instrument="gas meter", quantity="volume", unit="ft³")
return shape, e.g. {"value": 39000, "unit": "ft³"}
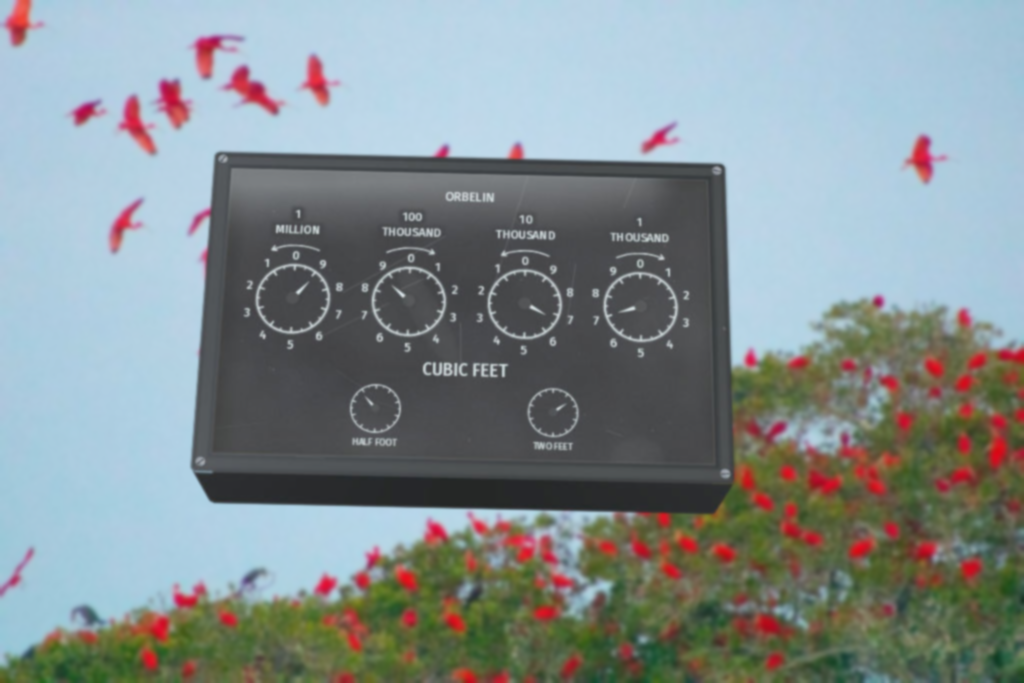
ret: {"value": 886700, "unit": "ft³"}
